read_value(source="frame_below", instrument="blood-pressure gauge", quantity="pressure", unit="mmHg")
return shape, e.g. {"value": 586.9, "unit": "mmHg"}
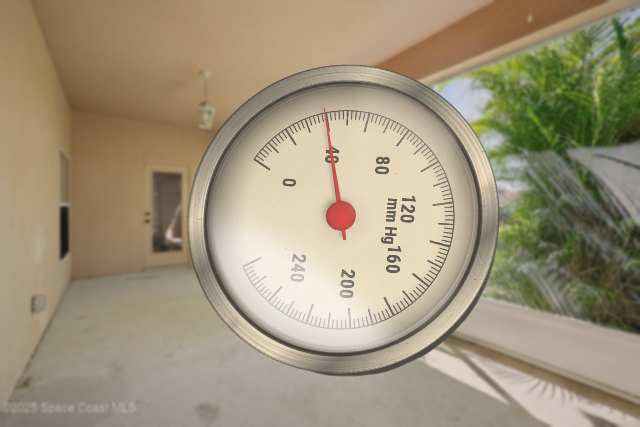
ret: {"value": 40, "unit": "mmHg"}
